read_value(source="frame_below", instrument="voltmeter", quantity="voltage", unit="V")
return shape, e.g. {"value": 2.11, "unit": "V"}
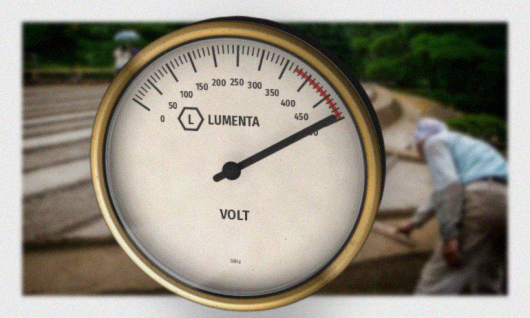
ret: {"value": 490, "unit": "V"}
